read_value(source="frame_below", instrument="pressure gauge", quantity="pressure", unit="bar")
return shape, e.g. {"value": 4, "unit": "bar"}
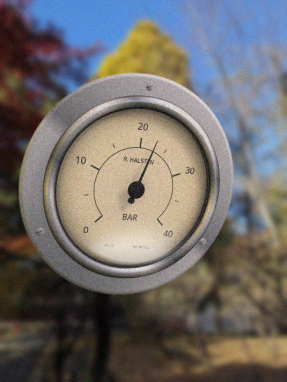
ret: {"value": 22.5, "unit": "bar"}
